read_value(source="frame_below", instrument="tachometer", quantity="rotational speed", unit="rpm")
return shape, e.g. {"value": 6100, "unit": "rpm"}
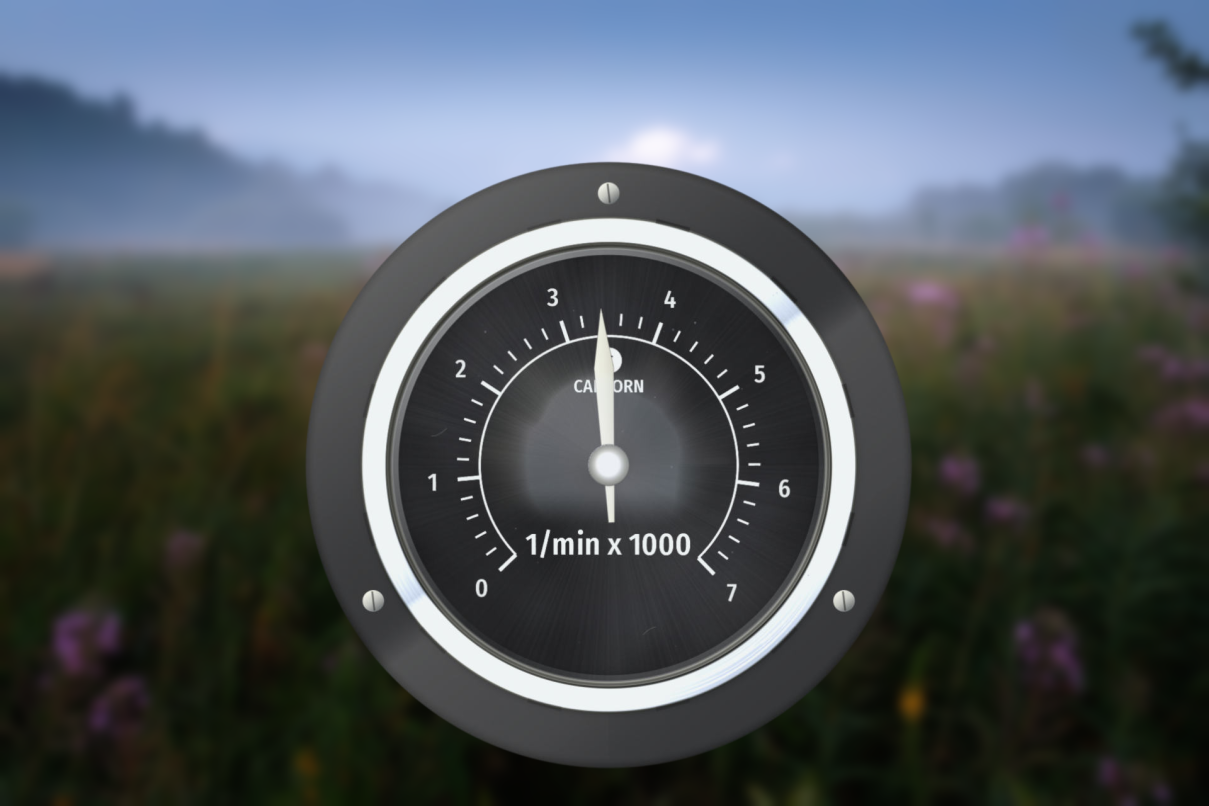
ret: {"value": 3400, "unit": "rpm"}
